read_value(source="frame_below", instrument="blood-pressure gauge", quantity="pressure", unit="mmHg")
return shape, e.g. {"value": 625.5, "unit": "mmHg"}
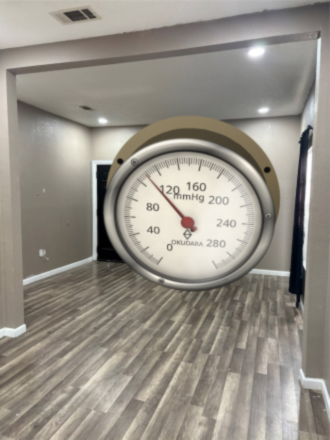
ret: {"value": 110, "unit": "mmHg"}
